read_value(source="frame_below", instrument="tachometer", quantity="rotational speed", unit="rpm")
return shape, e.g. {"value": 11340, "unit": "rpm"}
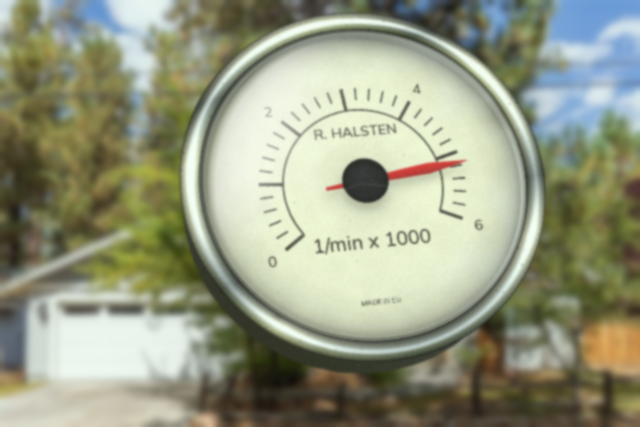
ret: {"value": 5200, "unit": "rpm"}
